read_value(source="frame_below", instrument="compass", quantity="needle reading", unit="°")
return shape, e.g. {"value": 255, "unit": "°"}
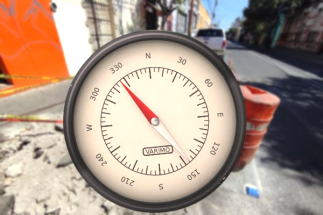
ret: {"value": 325, "unit": "°"}
